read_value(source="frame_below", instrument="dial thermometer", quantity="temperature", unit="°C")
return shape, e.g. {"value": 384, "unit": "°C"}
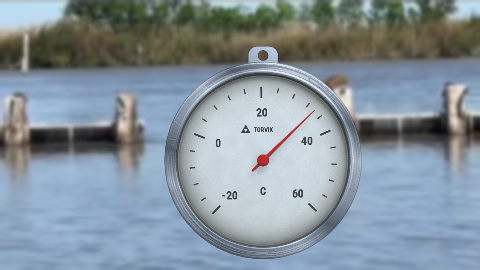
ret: {"value": 34, "unit": "°C"}
